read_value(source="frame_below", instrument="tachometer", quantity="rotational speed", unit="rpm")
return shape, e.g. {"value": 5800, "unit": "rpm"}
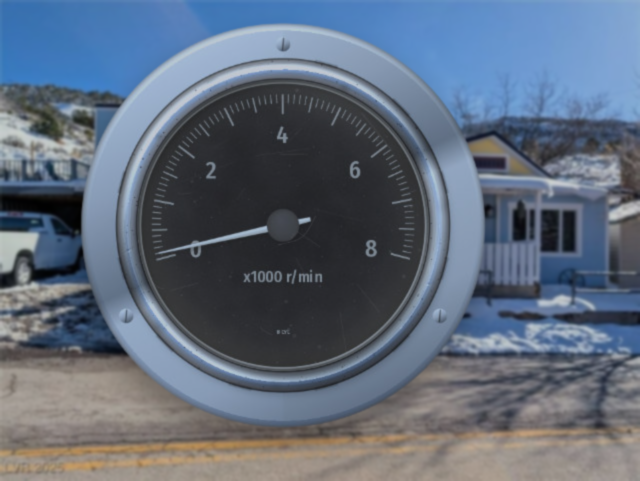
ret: {"value": 100, "unit": "rpm"}
